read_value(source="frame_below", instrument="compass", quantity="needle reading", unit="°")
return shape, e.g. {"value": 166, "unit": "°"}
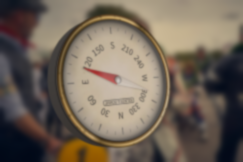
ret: {"value": 110, "unit": "°"}
